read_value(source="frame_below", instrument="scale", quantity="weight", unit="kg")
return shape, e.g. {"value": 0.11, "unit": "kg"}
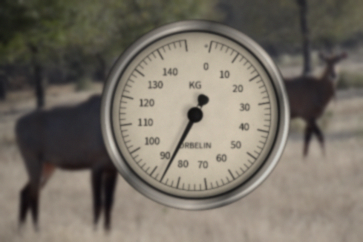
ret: {"value": 86, "unit": "kg"}
